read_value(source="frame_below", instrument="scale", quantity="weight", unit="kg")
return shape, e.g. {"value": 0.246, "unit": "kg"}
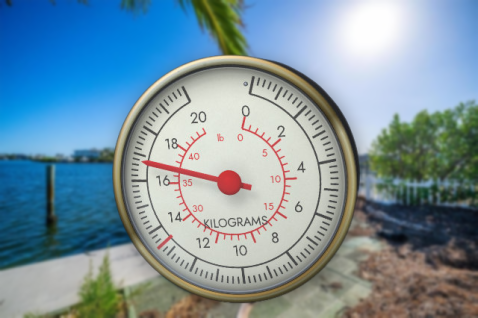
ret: {"value": 16.8, "unit": "kg"}
